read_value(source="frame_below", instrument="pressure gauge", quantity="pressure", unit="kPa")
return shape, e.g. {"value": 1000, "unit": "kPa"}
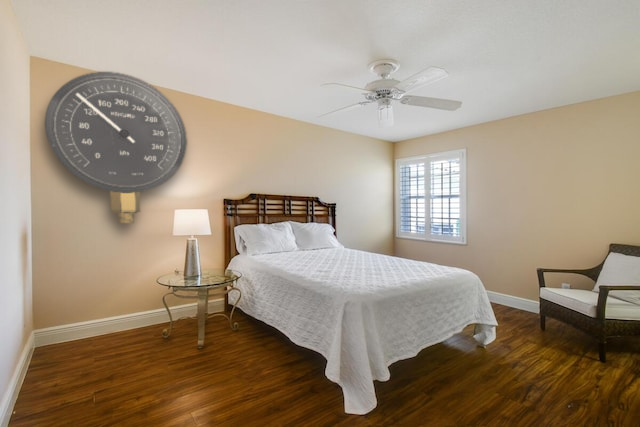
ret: {"value": 130, "unit": "kPa"}
